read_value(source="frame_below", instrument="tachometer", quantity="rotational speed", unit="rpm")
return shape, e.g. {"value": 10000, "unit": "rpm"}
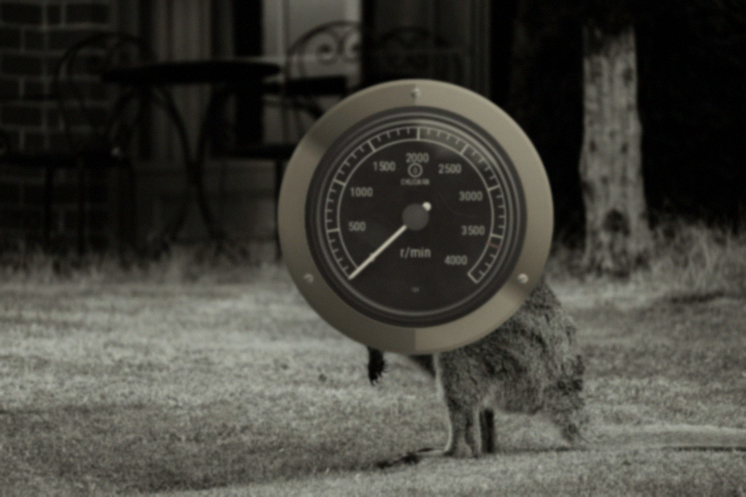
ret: {"value": 0, "unit": "rpm"}
